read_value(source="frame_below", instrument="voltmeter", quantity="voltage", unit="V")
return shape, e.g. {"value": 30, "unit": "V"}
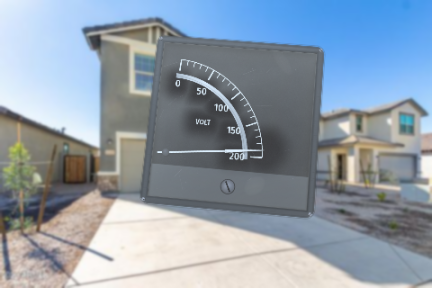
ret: {"value": 190, "unit": "V"}
